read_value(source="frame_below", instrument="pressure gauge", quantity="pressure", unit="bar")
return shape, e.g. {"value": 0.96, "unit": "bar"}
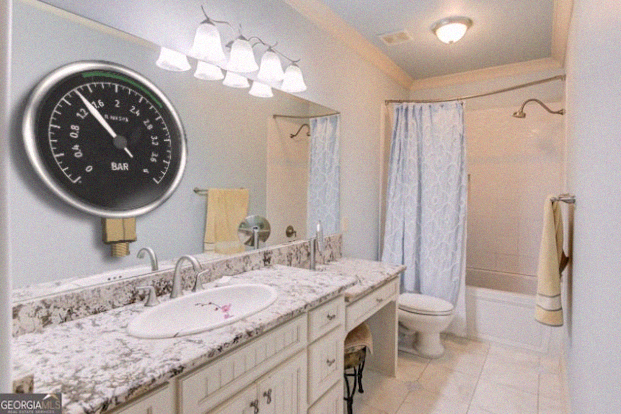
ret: {"value": 1.4, "unit": "bar"}
